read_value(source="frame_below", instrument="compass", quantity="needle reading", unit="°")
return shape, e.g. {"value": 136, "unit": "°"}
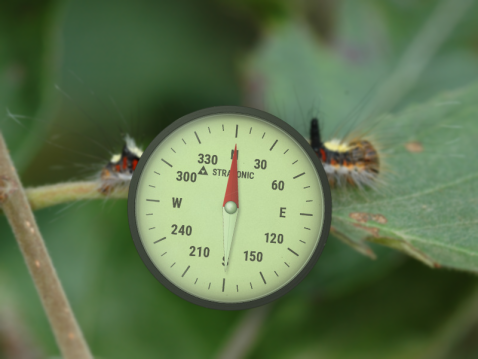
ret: {"value": 0, "unit": "°"}
